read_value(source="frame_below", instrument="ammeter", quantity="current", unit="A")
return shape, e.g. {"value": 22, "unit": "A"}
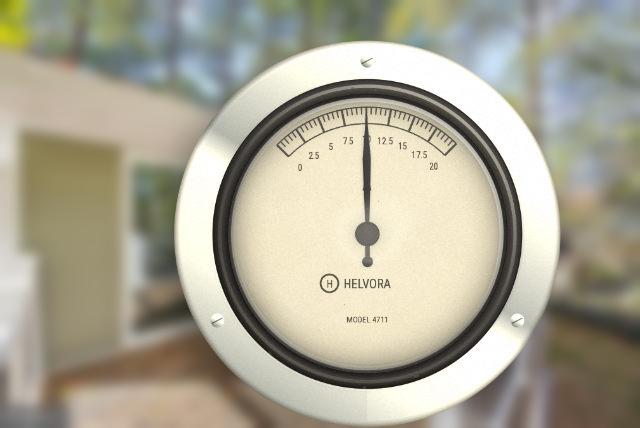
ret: {"value": 10, "unit": "A"}
